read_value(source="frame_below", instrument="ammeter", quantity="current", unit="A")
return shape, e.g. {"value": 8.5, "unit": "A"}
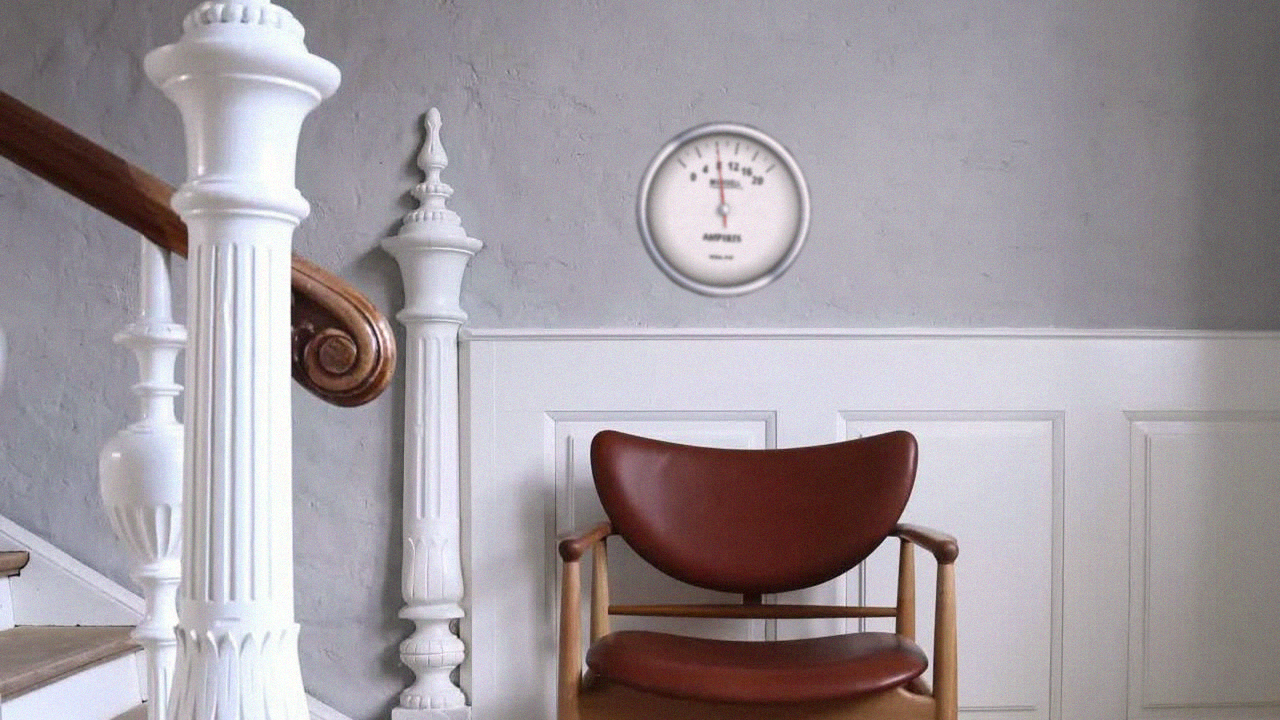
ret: {"value": 8, "unit": "A"}
